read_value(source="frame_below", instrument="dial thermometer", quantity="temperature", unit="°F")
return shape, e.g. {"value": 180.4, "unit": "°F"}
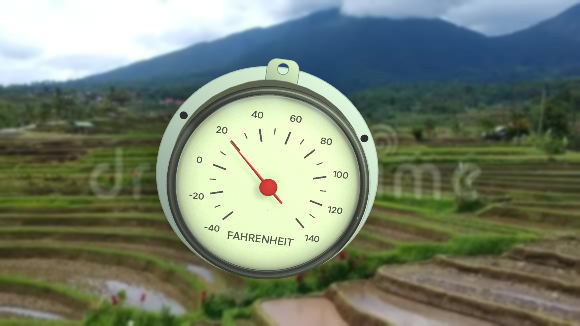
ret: {"value": 20, "unit": "°F"}
